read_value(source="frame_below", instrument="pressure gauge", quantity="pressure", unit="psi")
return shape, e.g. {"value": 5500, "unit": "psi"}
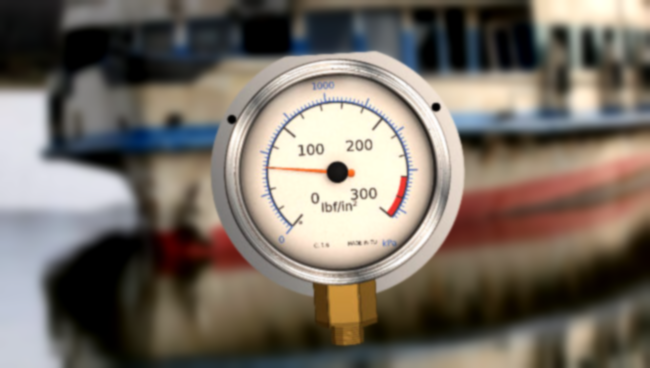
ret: {"value": 60, "unit": "psi"}
